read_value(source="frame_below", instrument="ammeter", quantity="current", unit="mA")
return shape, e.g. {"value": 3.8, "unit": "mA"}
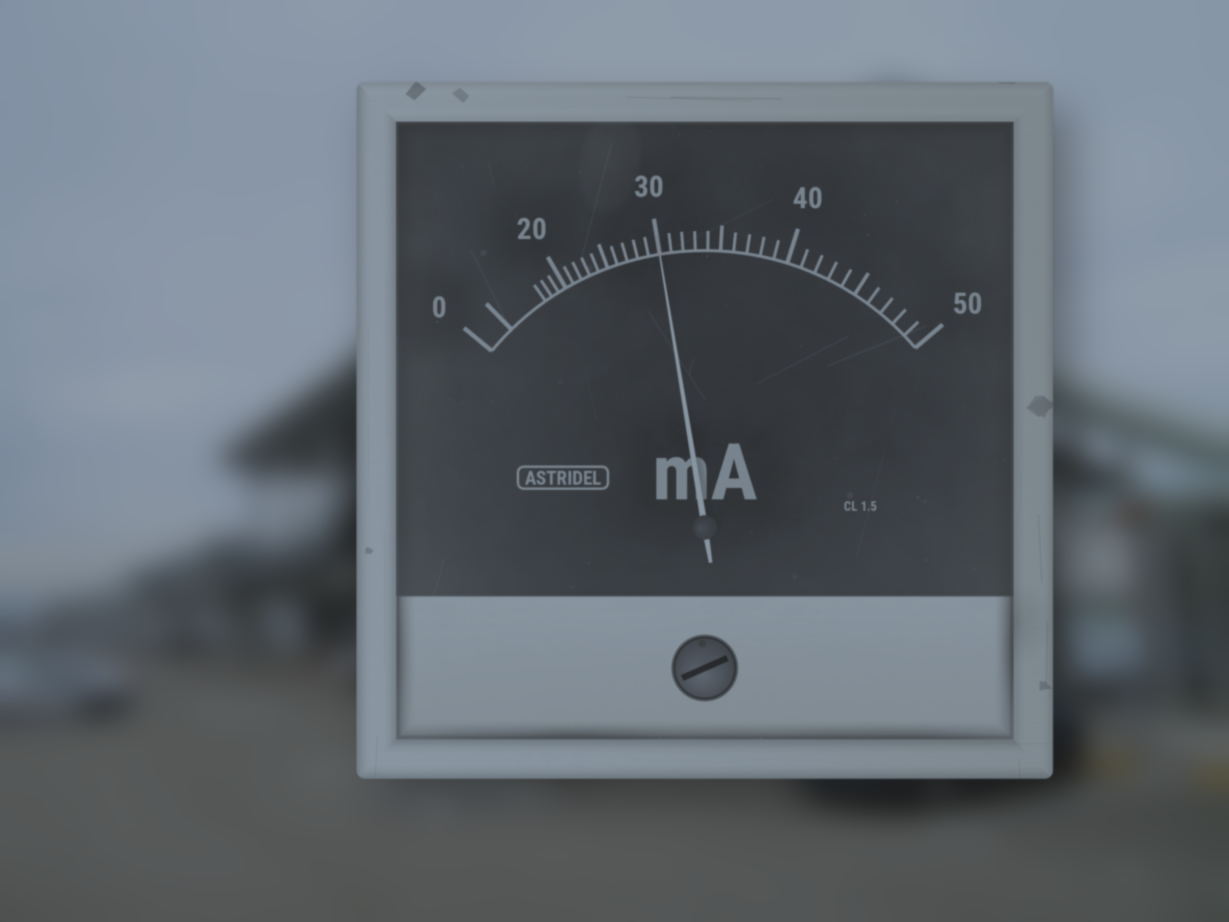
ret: {"value": 30, "unit": "mA"}
